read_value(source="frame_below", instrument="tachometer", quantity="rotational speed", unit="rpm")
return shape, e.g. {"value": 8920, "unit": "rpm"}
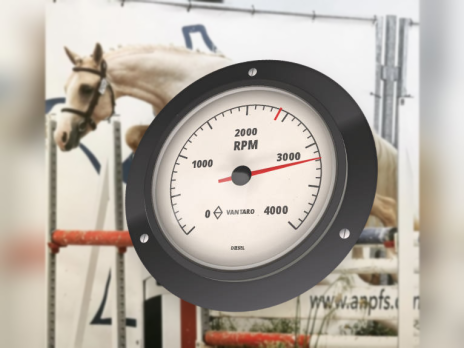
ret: {"value": 3200, "unit": "rpm"}
